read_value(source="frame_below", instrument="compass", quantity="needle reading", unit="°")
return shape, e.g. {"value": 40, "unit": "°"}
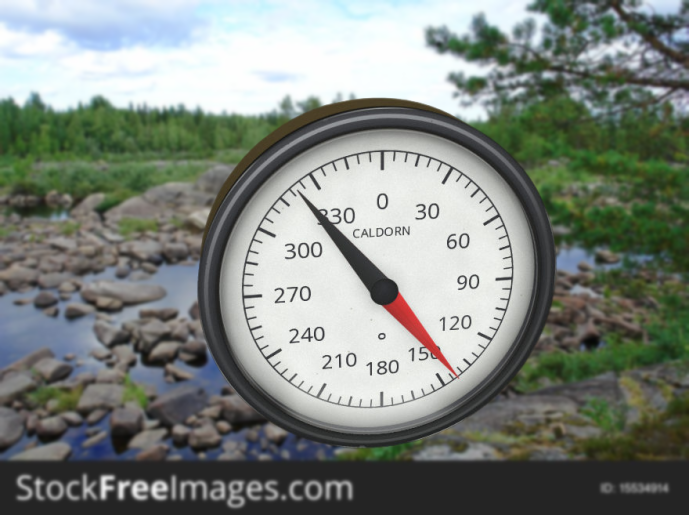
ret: {"value": 142.5, "unit": "°"}
